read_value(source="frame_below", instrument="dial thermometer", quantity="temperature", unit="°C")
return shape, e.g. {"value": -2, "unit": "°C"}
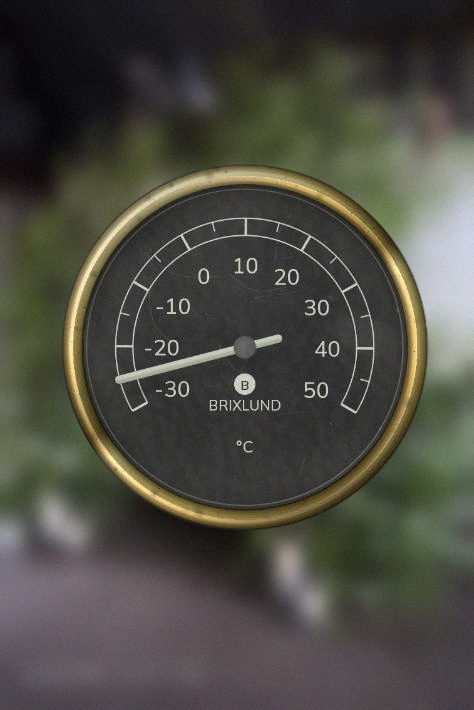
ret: {"value": -25, "unit": "°C"}
